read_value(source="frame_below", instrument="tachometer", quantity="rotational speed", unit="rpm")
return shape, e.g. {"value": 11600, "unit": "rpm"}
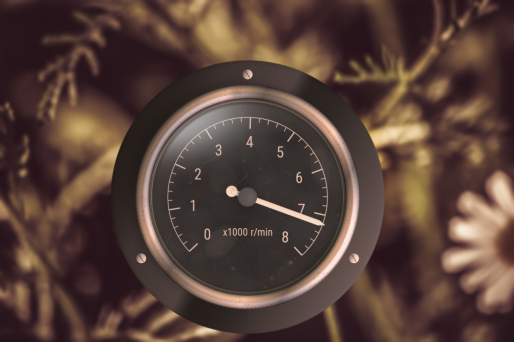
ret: {"value": 7200, "unit": "rpm"}
